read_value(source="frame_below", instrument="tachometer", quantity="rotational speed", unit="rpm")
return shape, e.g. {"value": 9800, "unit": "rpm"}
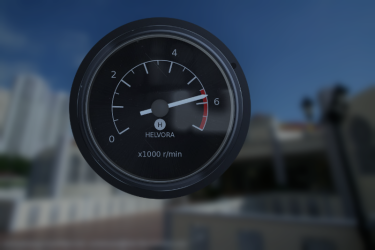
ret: {"value": 5750, "unit": "rpm"}
